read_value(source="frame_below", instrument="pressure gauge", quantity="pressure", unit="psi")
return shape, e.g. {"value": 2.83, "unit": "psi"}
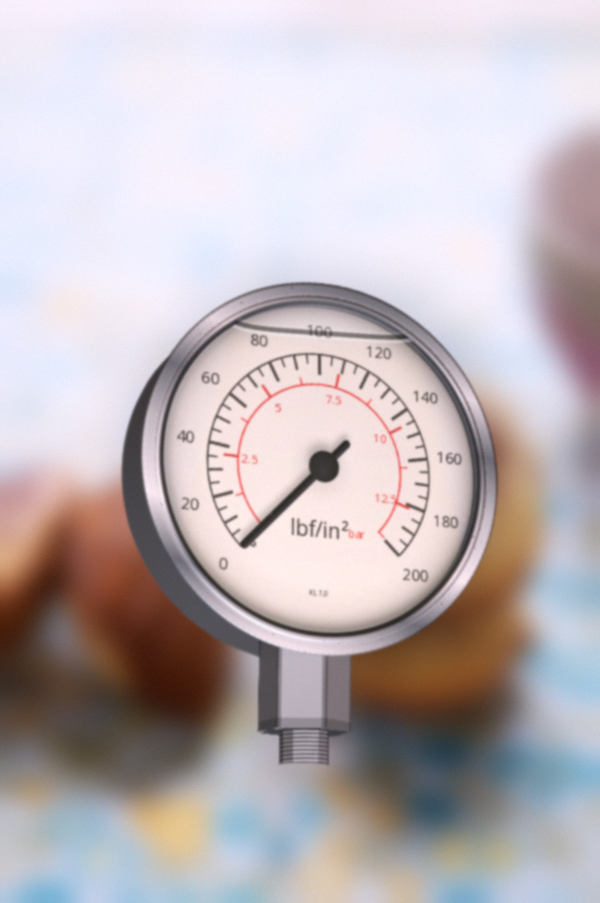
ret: {"value": 0, "unit": "psi"}
